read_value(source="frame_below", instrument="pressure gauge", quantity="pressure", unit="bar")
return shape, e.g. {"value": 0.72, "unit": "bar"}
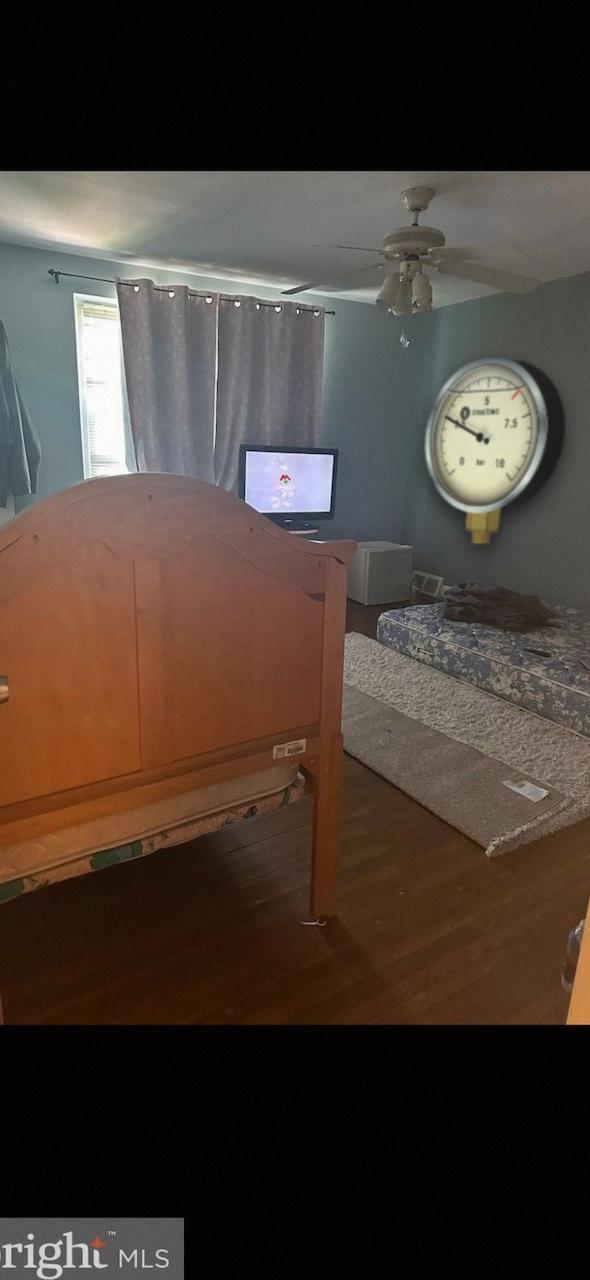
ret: {"value": 2.5, "unit": "bar"}
